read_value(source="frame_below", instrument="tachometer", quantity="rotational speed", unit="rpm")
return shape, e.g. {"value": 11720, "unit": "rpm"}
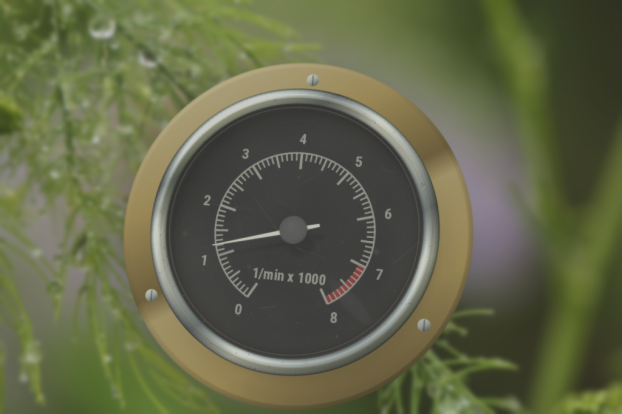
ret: {"value": 1200, "unit": "rpm"}
